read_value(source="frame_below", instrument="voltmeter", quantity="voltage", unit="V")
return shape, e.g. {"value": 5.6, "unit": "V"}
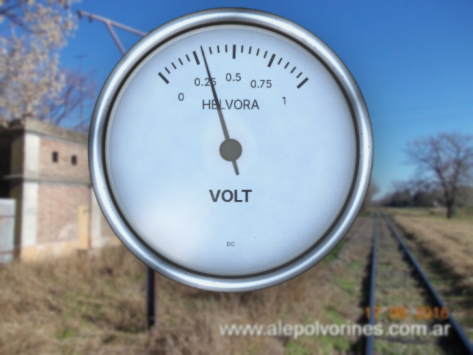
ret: {"value": 0.3, "unit": "V"}
